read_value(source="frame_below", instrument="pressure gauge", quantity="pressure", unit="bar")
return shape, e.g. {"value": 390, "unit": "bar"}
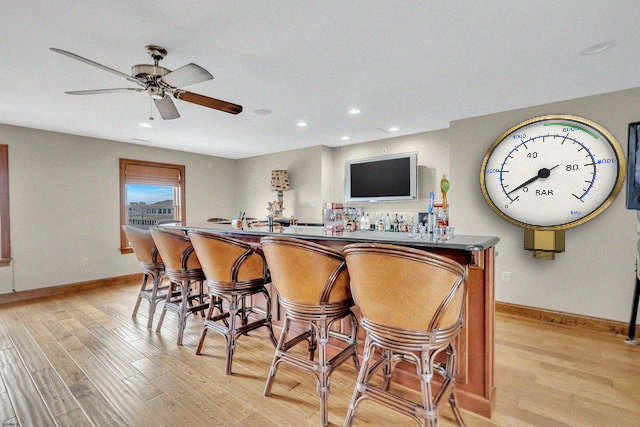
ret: {"value": 5, "unit": "bar"}
